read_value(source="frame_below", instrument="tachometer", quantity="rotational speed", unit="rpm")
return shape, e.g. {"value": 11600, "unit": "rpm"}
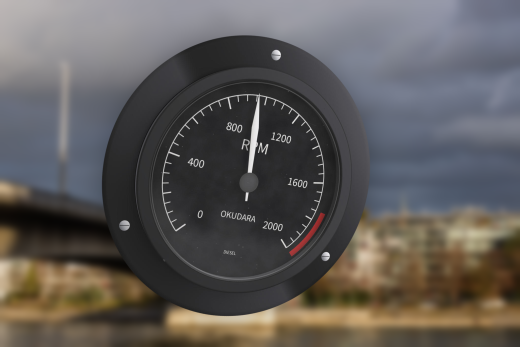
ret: {"value": 950, "unit": "rpm"}
